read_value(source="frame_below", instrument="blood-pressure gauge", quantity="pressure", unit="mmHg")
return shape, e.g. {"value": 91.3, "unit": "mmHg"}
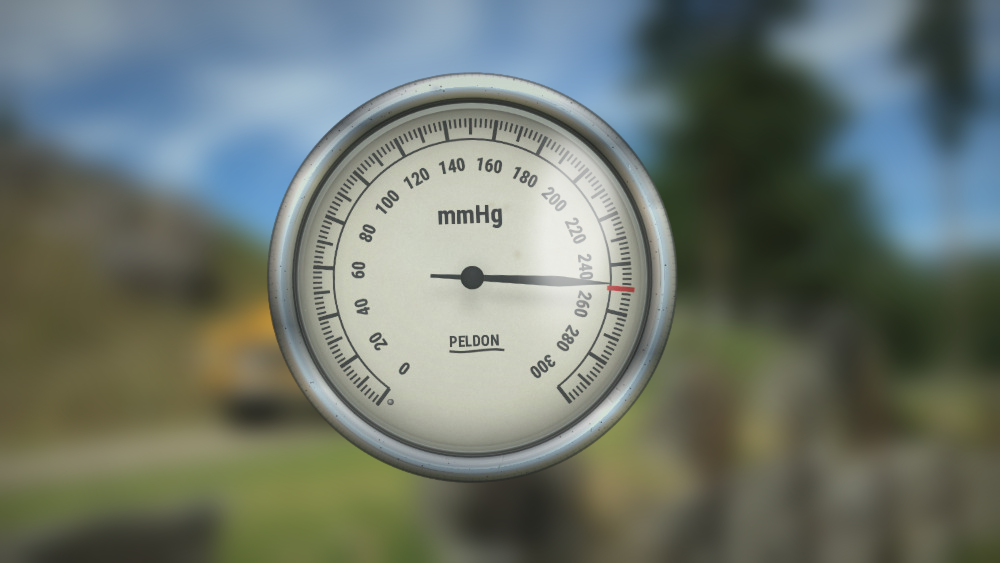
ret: {"value": 248, "unit": "mmHg"}
